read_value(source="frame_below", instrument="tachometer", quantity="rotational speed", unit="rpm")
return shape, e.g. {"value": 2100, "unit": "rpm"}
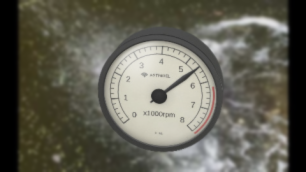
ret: {"value": 5400, "unit": "rpm"}
